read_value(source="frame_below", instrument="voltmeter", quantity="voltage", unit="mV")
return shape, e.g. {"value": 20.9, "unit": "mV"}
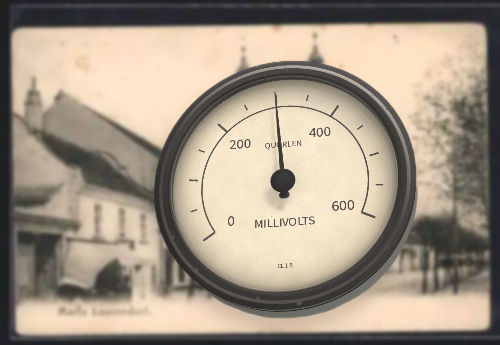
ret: {"value": 300, "unit": "mV"}
